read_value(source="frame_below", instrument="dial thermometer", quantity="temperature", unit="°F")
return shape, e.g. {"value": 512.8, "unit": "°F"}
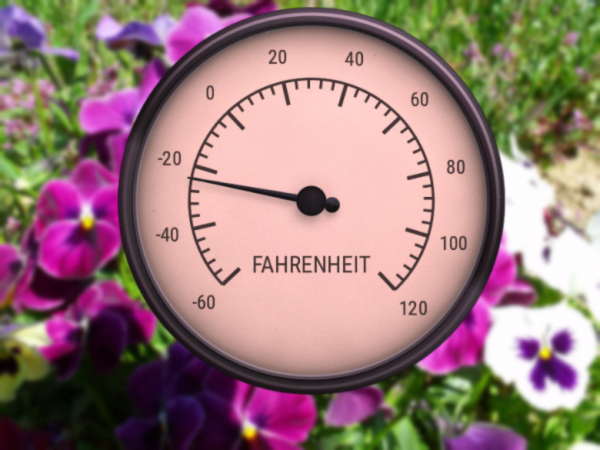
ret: {"value": -24, "unit": "°F"}
